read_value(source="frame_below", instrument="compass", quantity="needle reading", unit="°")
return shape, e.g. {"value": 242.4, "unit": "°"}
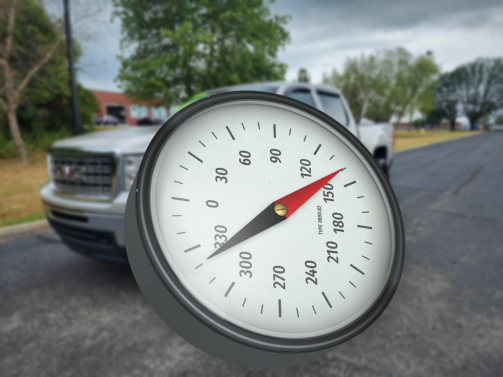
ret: {"value": 140, "unit": "°"}
